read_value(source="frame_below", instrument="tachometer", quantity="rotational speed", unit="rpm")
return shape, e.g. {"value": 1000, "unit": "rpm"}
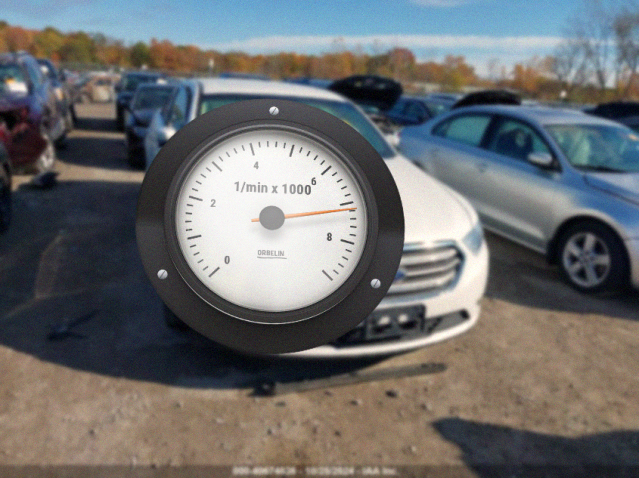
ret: {"value": 7200, "unit": "rpm"}
